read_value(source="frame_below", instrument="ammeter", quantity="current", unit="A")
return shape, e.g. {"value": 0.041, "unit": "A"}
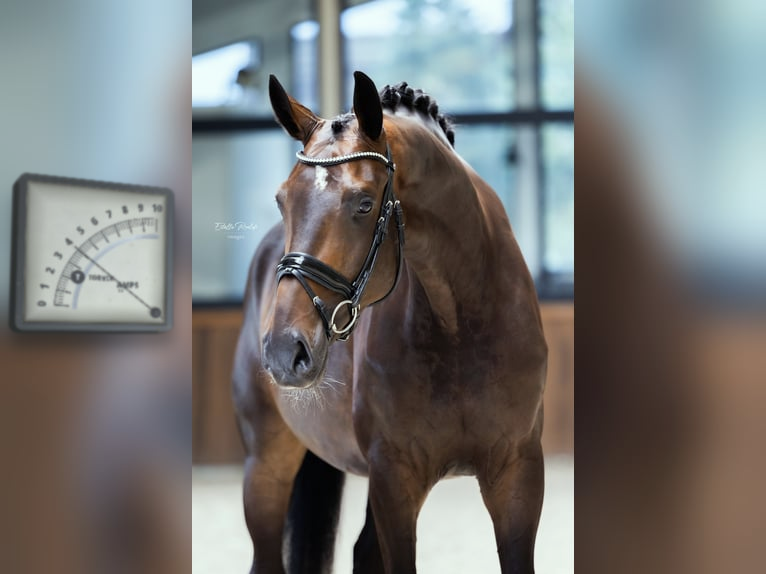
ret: {"value": 4, "unit": "A"}
